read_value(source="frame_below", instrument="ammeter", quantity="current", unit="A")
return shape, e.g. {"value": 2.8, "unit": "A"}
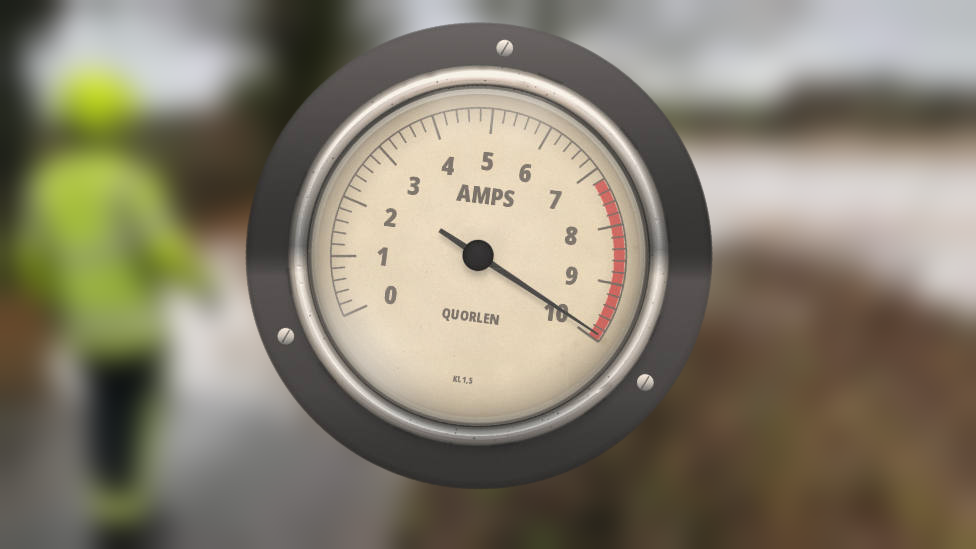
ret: {"value": 9.9, "unit": "A"}
